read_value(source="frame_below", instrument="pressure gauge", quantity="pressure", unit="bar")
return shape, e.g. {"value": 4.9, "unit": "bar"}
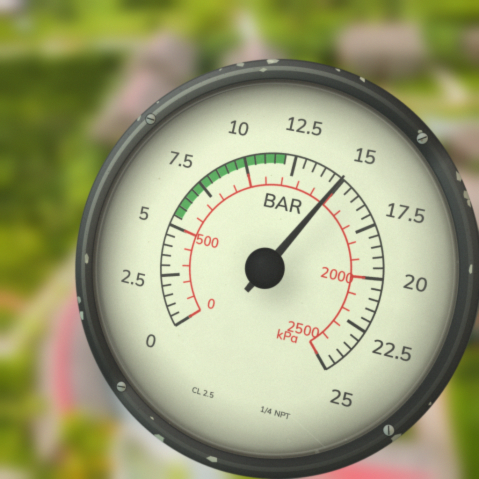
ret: {"value": 15, "unit": "bar"}
